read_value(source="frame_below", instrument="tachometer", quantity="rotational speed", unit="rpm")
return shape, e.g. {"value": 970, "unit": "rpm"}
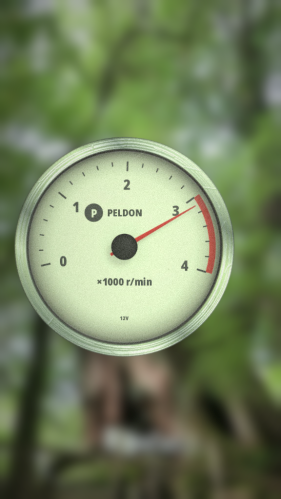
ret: {"value": 3100, "unit": "rpm"}
